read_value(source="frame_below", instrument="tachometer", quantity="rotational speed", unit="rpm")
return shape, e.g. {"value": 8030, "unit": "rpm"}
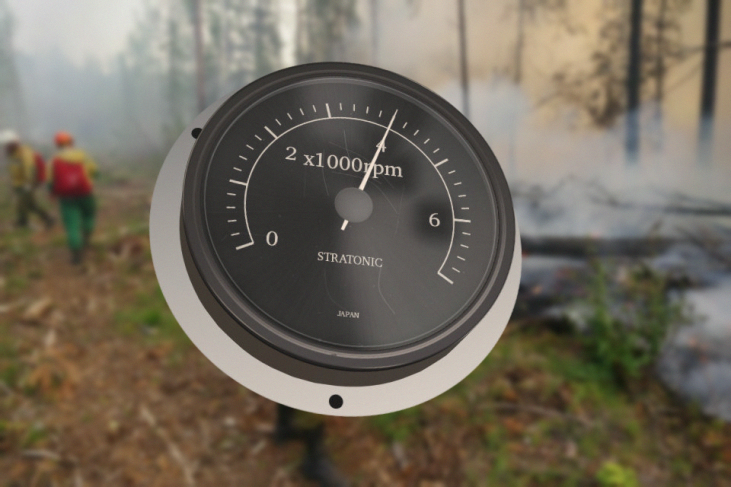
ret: {"value": 4000, "unit": "rpm"}
